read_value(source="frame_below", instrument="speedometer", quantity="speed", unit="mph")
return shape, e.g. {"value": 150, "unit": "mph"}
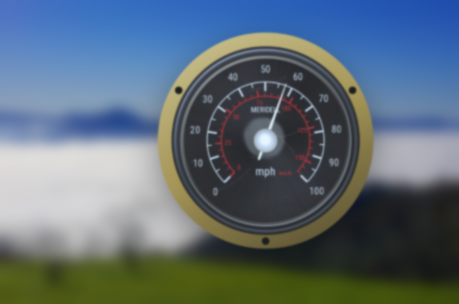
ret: {"value": 57.5, "unit": "mph"}
